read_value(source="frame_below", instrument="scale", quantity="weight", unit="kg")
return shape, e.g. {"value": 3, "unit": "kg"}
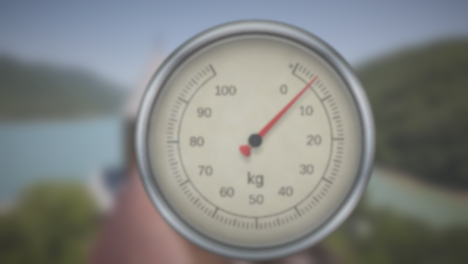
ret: {"value": 5, "unit": "kg"}
